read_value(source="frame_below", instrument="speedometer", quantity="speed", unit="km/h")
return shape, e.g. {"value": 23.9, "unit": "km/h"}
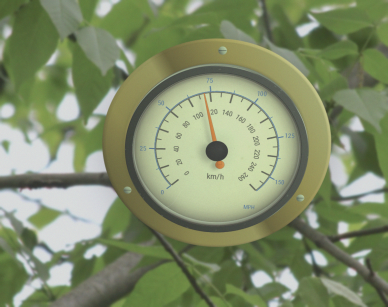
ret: {"value": 115, "unit": "km/h"}
